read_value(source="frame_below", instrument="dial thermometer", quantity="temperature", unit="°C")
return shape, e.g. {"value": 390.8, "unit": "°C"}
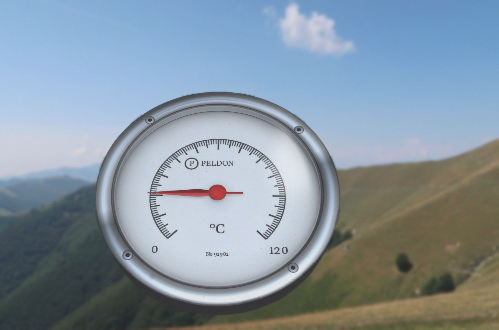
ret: {"value": 20, "unit": "°C"}
